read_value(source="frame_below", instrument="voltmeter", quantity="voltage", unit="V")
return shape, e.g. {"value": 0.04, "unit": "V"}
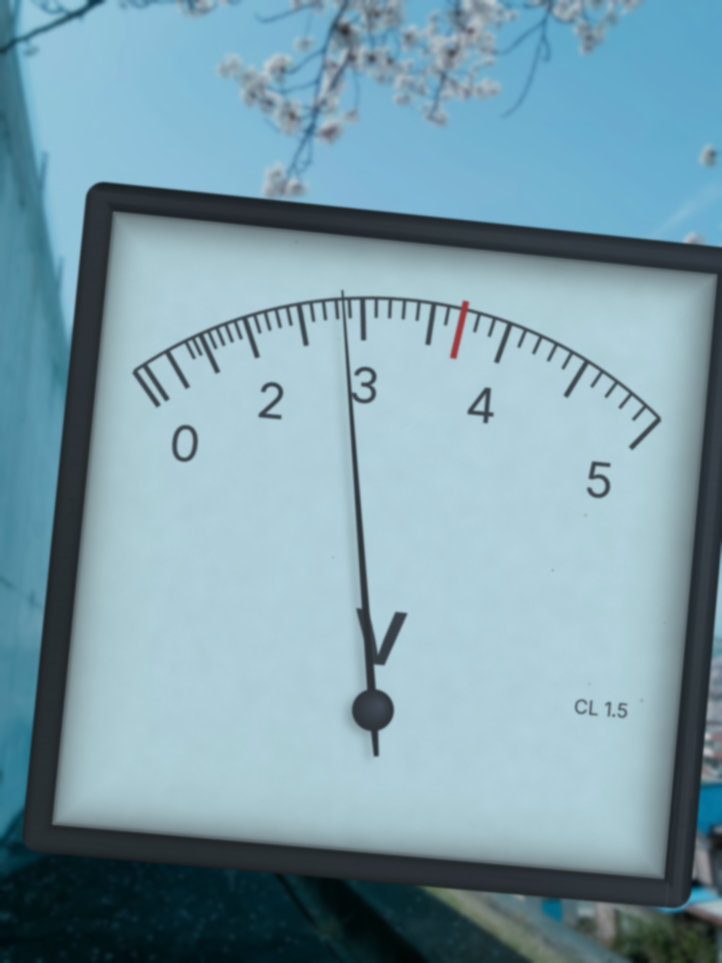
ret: {"value": 2.85, "unit": "V"}
